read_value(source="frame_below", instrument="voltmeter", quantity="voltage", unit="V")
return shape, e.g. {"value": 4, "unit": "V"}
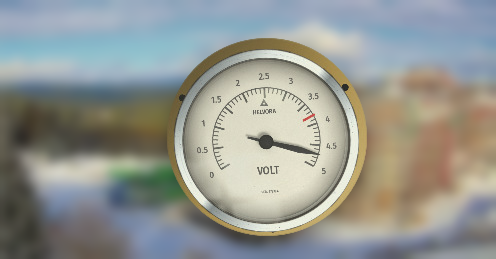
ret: {"value": 4.7, "unit": "V"}
